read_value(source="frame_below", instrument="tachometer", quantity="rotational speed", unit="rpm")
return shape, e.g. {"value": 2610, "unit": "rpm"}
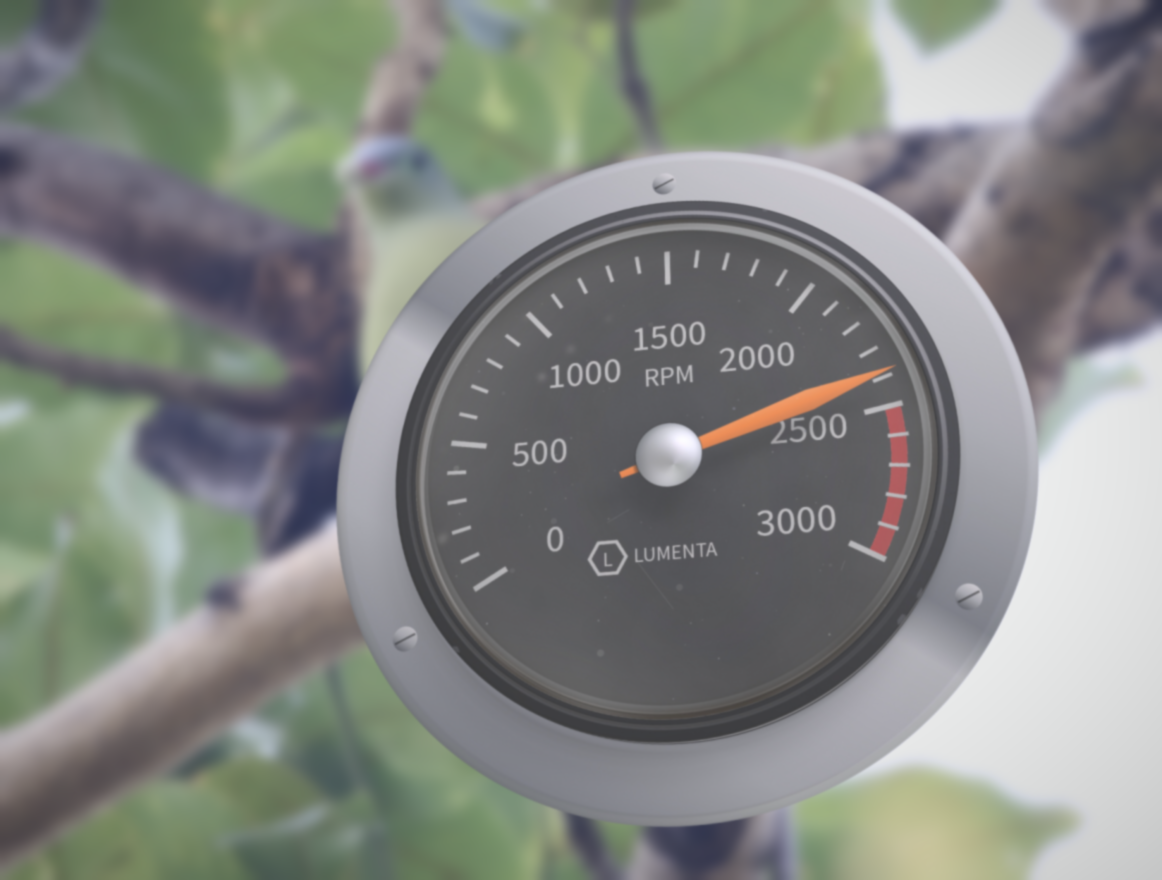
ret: {"value": 2400, "unit": "rpm"}
